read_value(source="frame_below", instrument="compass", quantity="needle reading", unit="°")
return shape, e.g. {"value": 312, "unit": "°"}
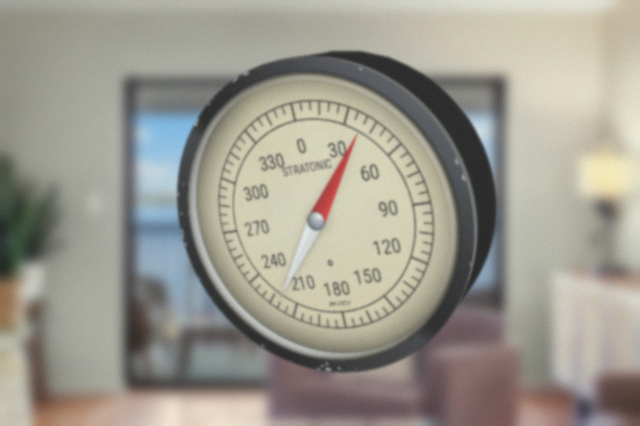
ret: {"value": 40, "unit": "°"}
